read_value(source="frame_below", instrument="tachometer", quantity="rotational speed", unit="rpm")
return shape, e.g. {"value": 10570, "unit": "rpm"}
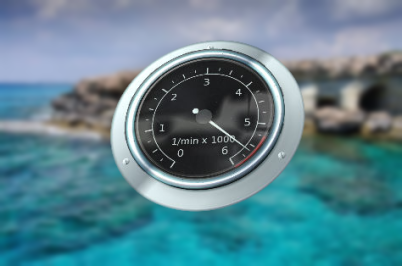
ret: {"value": 5625, "unit": "rpm"}
